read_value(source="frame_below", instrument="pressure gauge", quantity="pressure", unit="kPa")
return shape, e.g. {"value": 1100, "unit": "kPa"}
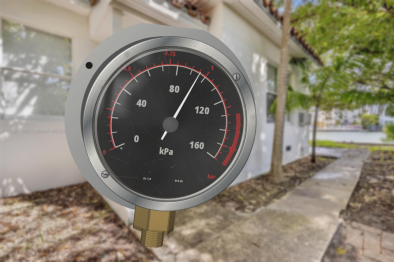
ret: {"value": 95, "unit": "kPa"}
